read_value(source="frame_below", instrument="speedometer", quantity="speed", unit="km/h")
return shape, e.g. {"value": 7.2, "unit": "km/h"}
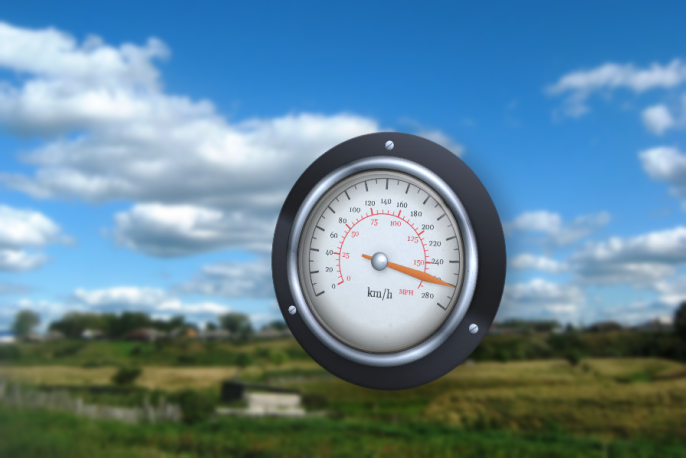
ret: {"value": 260, "unit": "km/h"}
